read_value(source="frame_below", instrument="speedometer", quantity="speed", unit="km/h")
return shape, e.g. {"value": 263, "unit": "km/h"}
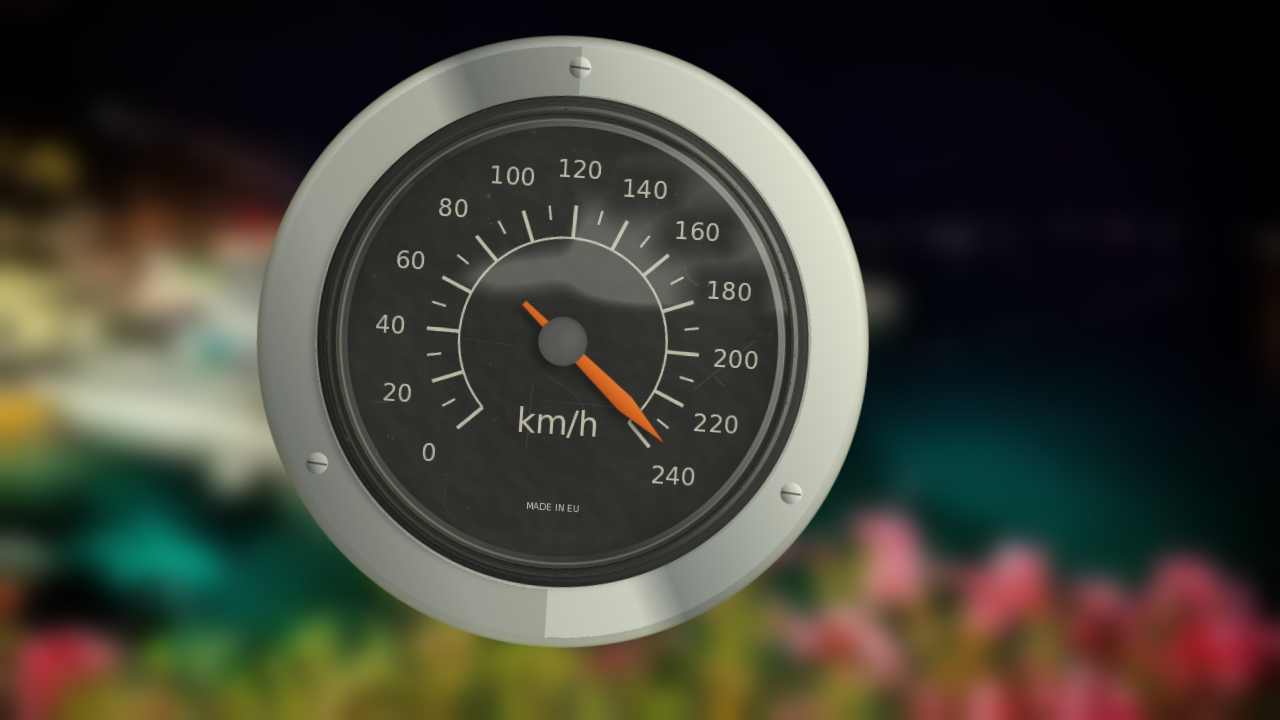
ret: {"value": 235, "unit": "km/h"}
